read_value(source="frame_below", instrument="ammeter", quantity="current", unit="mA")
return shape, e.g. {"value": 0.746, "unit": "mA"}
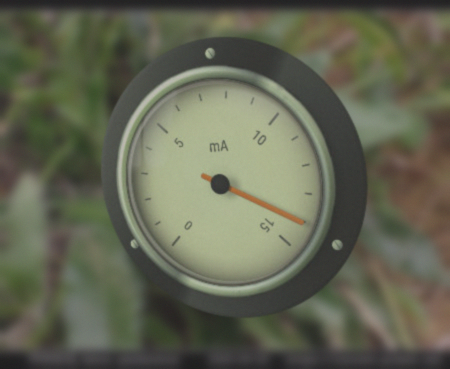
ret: {"value": 14, "unit": "mA"}
